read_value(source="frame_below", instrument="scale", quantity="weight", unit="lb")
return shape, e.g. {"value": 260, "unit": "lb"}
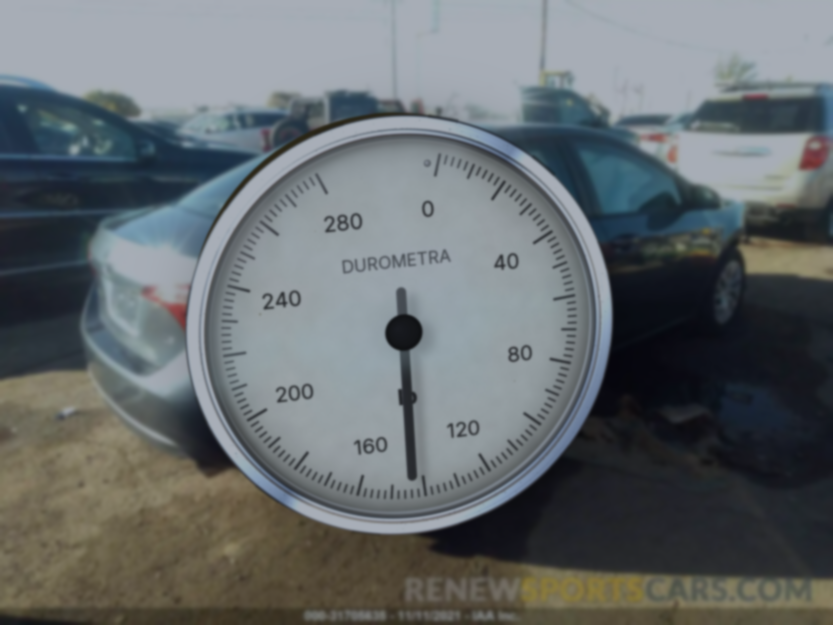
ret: {"value": 144, "unit": "lb"}
